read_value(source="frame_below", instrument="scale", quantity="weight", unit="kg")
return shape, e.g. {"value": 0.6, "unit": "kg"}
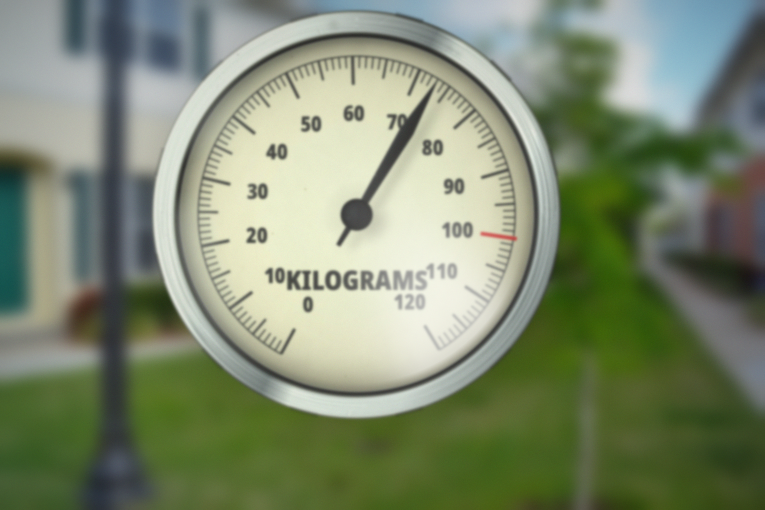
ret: {"value": 73, "unit": "kg"}
